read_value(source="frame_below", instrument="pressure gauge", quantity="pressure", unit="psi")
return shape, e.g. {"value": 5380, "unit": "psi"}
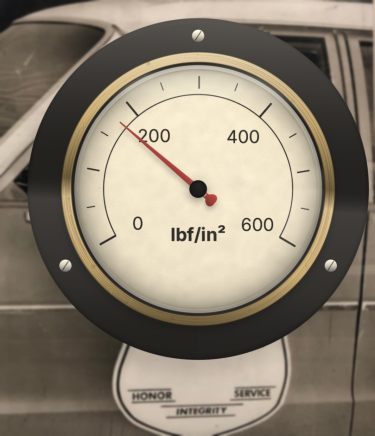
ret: {"value": 175, "unit": "psi"}
